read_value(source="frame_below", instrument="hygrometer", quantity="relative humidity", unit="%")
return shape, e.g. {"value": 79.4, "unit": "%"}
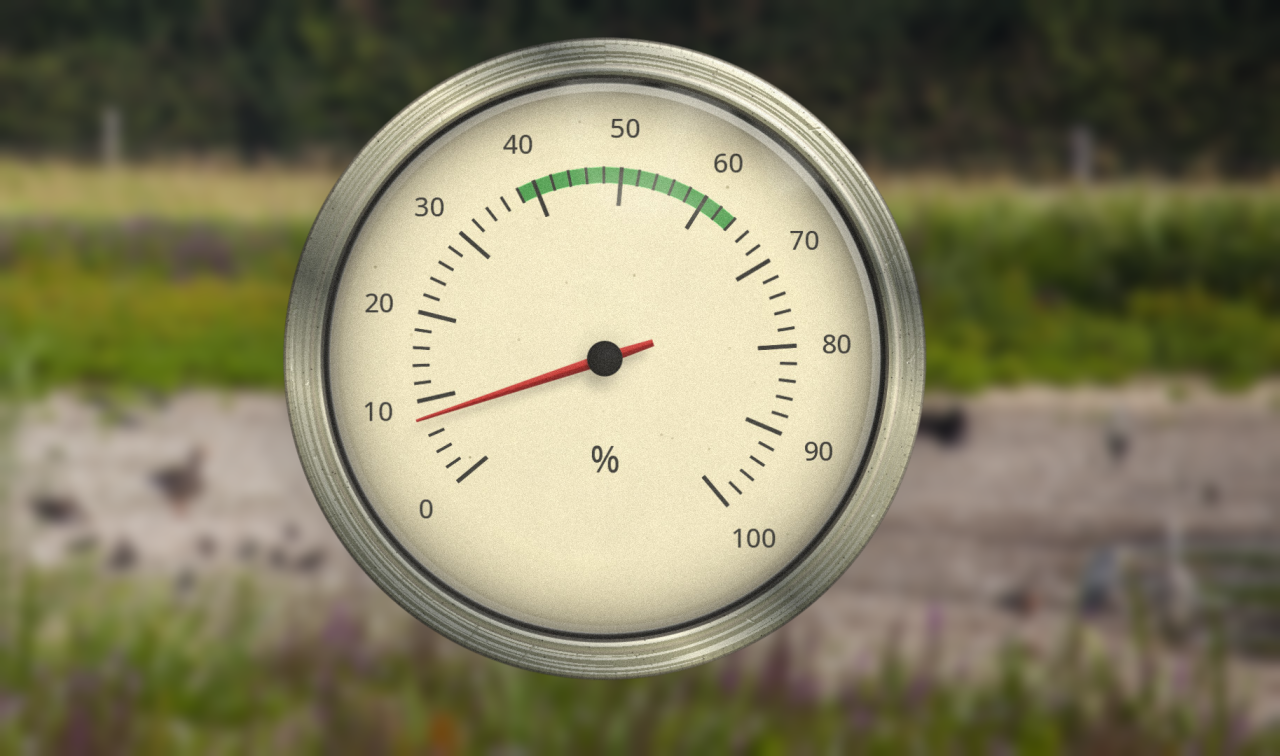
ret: {"value": 8, "unit": "%"}
